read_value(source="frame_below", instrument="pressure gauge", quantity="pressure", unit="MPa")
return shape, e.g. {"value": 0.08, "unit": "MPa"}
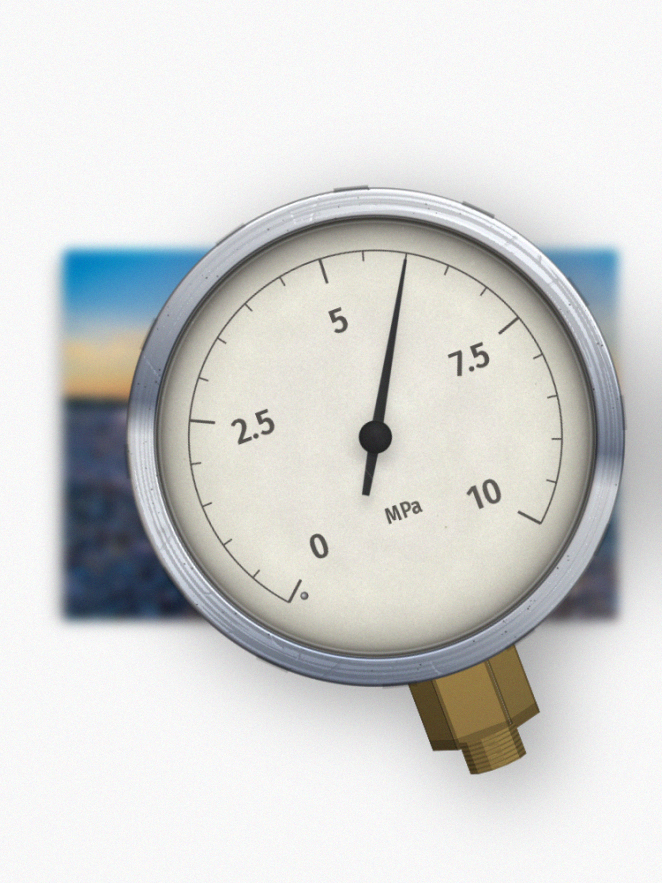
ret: {"value": 6, "unit": "MPa"}
